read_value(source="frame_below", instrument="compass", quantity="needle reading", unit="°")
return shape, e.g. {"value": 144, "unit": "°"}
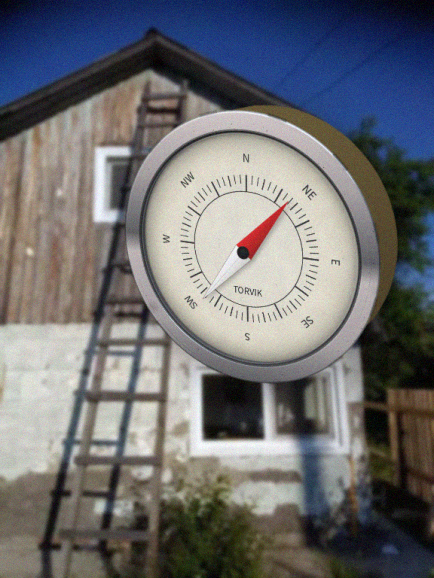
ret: {"value": 40, "unit": "°"}
